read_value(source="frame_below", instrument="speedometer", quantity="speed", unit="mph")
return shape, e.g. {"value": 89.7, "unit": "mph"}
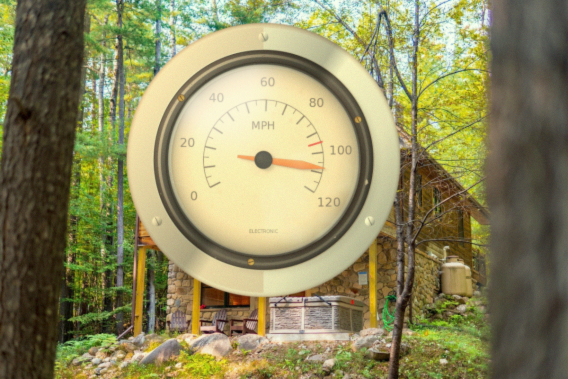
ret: {"value": 107.5, "unit": "mph"}
